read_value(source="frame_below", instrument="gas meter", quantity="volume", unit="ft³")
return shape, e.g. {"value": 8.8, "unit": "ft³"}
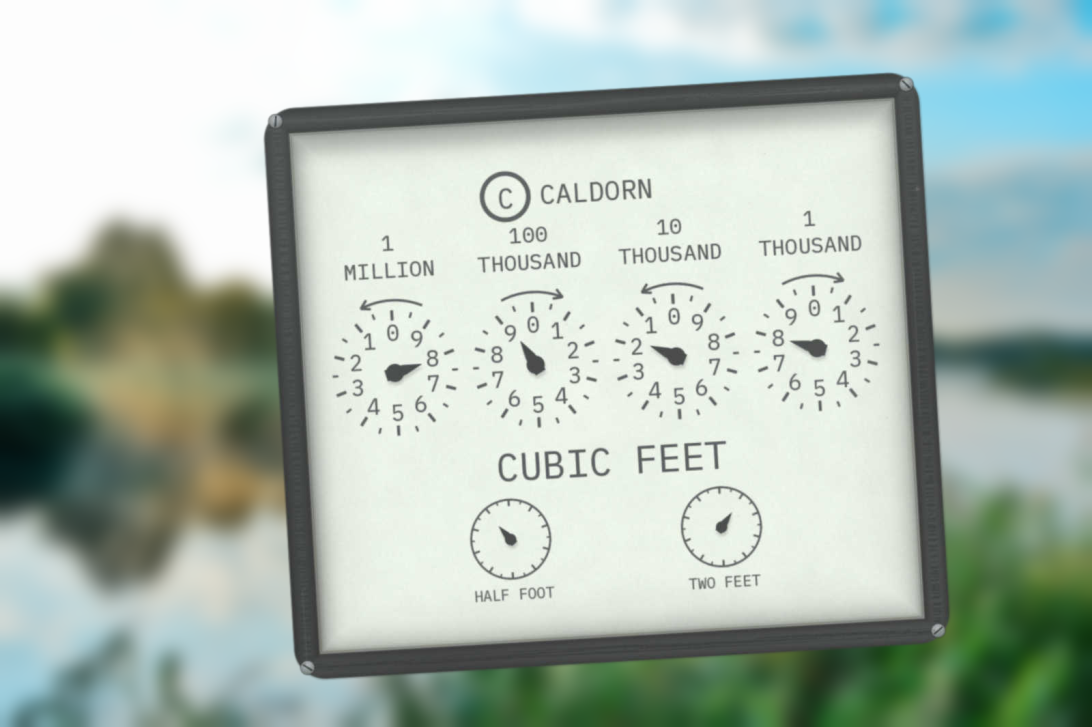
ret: {"value": 791800, "unit": "ft³"}
